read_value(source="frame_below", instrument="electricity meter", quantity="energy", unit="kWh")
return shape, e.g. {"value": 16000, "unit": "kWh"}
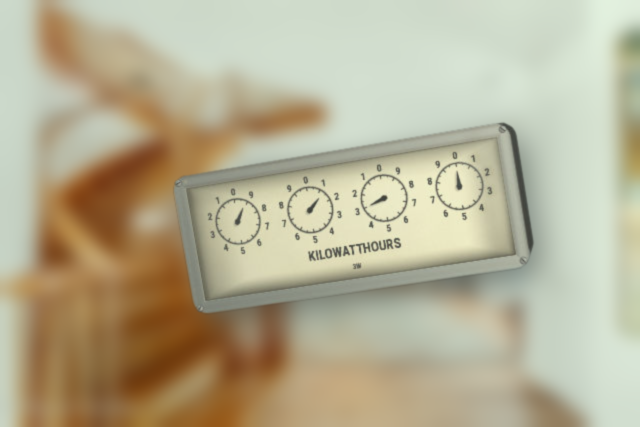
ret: {"value": 9130, "unit": "kWh"}
